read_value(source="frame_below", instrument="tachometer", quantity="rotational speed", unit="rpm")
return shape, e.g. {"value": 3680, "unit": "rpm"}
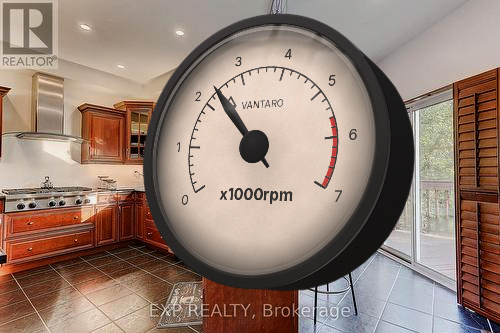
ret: {"value": 2400, "unit": "rpm"}
